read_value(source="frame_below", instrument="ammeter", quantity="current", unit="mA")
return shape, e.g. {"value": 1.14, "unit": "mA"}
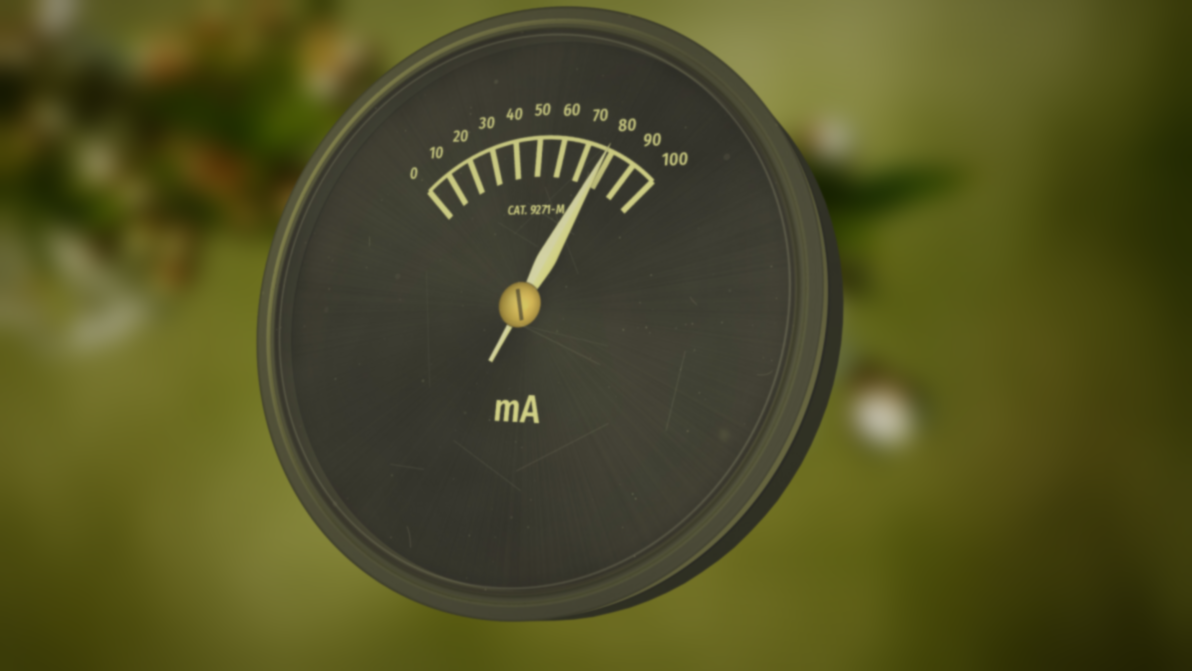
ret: {"value": 80, "unit": "mA"}
